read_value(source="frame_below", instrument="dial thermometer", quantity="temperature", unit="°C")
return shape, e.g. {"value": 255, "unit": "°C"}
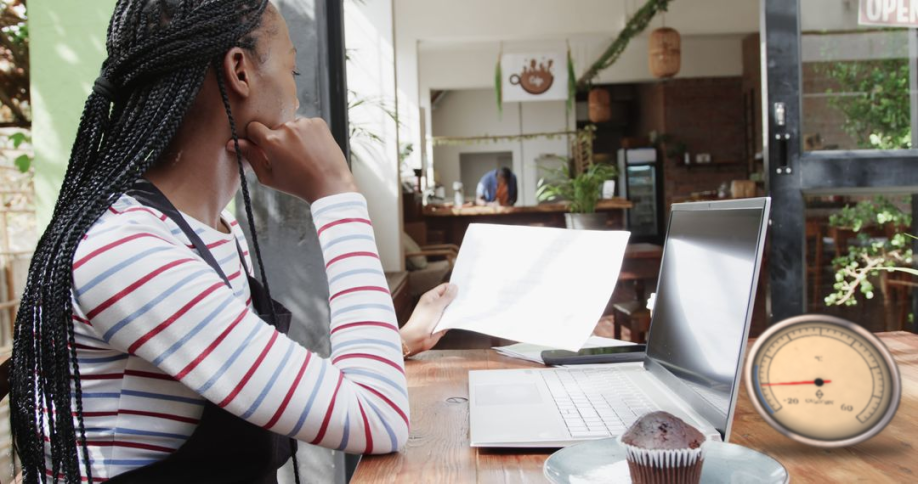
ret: {"value": -10, "unit": "°C"}
